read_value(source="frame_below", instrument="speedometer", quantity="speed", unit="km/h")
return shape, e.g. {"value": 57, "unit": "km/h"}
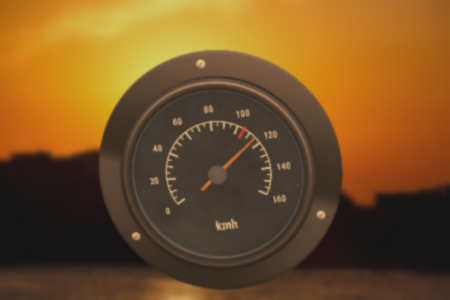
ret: {"value": 115, "unit": "km/h"}
